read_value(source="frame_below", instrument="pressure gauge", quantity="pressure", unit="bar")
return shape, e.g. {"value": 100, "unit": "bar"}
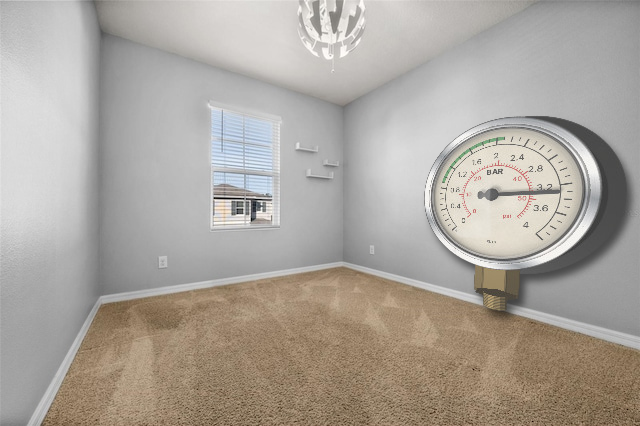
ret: {"value": 3.3, "unit": "bar"}
